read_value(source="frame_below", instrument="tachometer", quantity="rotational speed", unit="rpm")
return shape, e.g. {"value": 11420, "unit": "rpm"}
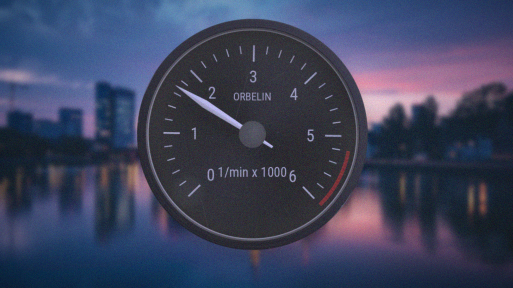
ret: {"value": 1700, "unit": "rpm"}
